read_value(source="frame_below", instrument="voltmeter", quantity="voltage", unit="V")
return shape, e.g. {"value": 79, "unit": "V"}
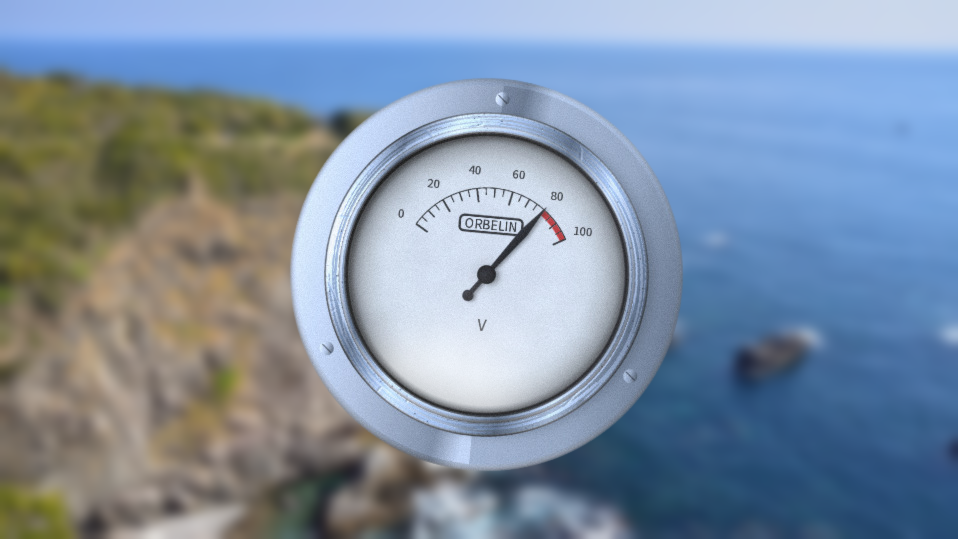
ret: {"value": 80, "unit": "V"}
